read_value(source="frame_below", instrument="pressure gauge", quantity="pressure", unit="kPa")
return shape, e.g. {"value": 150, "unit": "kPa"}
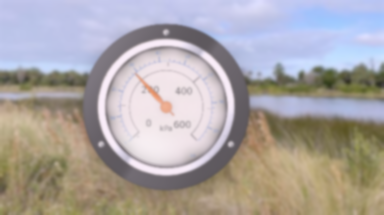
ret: {"value": 200, "unit": "kPa"}
